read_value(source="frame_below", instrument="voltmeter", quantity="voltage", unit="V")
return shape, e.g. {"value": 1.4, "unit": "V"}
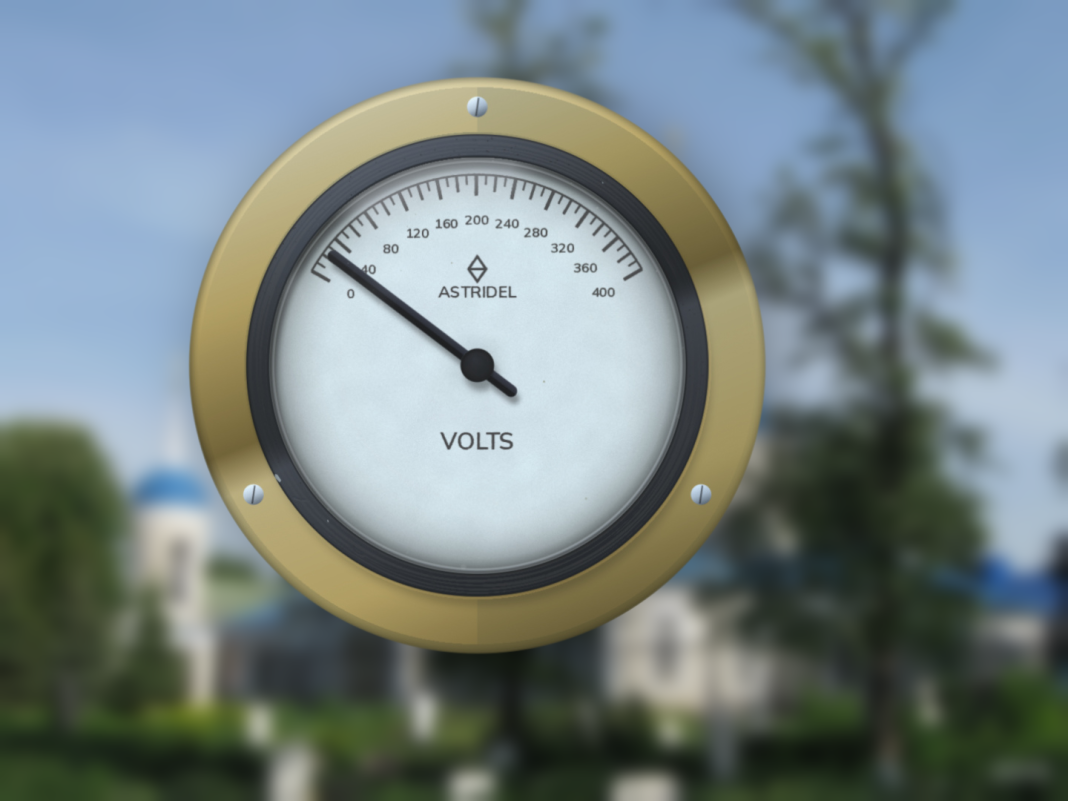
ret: {"value": 25, "unit": "V"}
